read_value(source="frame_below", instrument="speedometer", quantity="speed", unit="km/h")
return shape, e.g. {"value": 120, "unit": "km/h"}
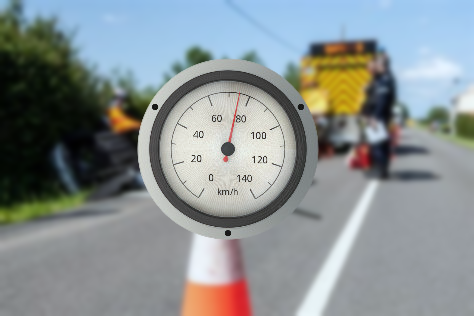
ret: {"value": 75, "unit": "km/h"}
